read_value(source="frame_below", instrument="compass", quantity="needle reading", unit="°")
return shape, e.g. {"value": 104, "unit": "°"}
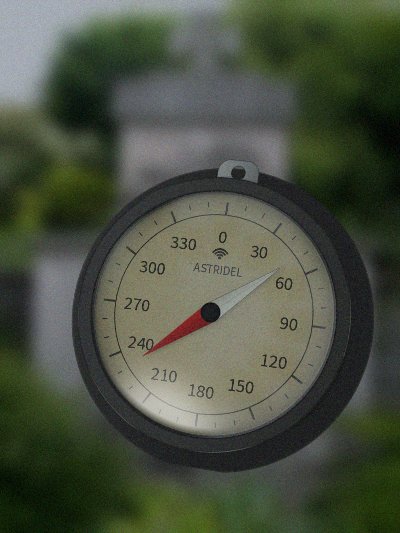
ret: {"value": 230, "unit": "°"}
